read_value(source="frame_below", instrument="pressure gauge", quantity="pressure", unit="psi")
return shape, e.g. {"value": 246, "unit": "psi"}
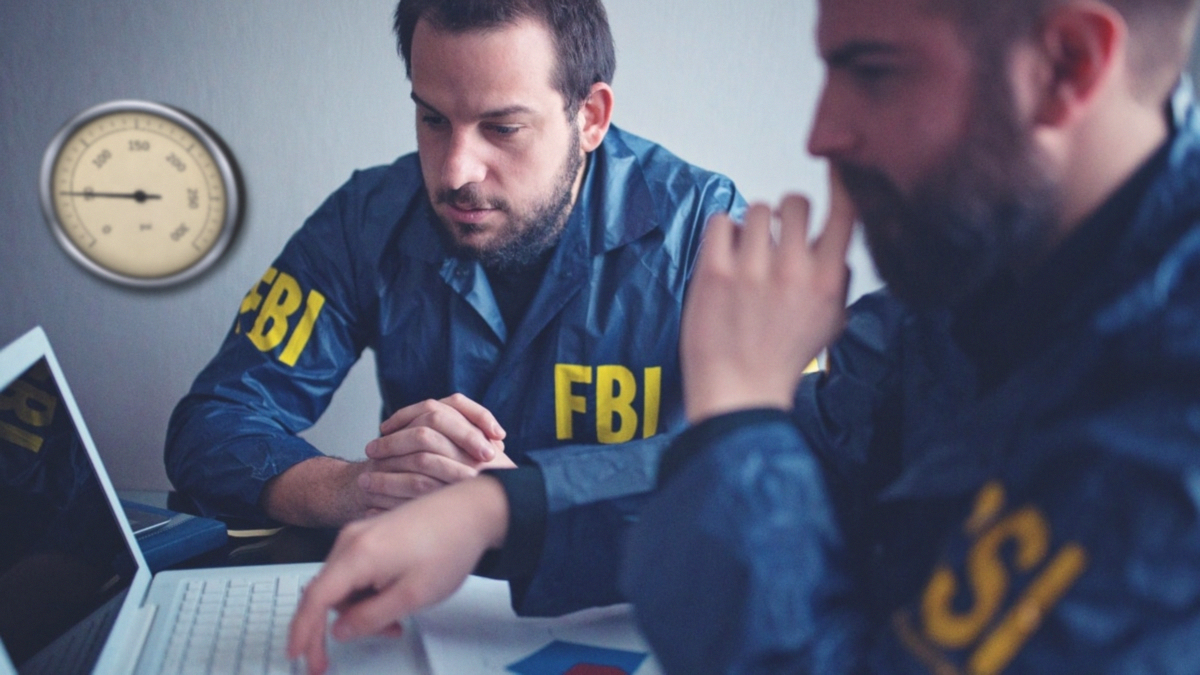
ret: {"value": 50, "unit": "psi"}
